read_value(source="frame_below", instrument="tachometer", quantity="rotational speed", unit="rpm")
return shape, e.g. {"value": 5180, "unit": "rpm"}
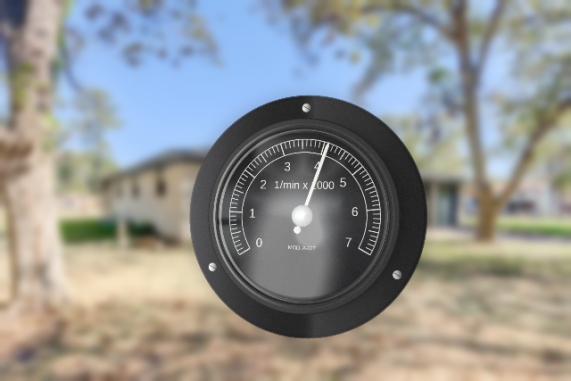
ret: {"value": 4100, "unit": "rpm"}
